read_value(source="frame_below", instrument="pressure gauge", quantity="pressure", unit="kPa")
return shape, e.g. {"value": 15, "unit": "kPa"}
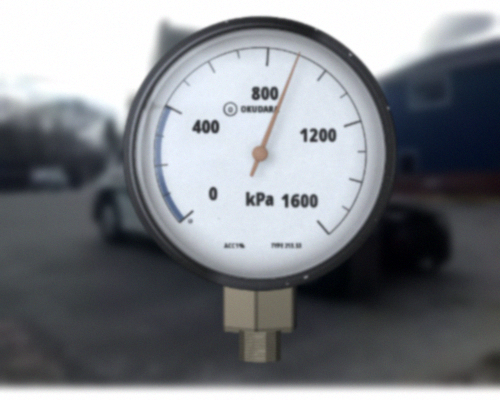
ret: {"value": 900, "unit": "kPa"}
